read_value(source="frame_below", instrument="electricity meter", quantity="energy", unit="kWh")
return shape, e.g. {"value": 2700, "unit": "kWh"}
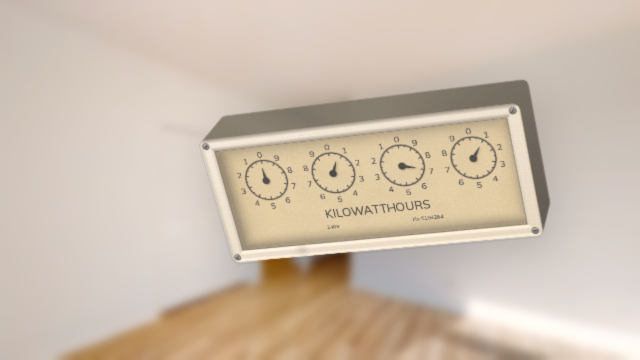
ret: {"value": 71, "unit": "kWh"}
